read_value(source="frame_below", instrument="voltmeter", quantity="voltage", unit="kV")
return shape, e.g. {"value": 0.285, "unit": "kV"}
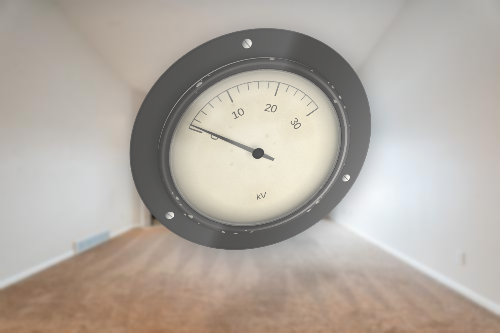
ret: {"value": 1, "unit": "kV"}
